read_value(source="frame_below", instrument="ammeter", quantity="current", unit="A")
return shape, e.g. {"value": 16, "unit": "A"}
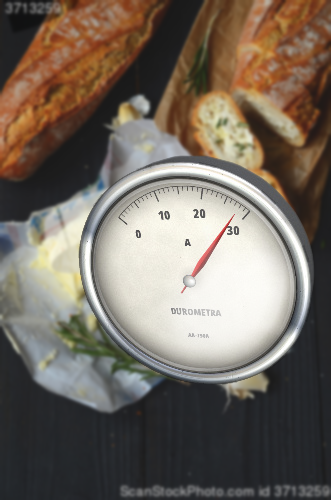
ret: {"value": 28, "unit": "A"}
